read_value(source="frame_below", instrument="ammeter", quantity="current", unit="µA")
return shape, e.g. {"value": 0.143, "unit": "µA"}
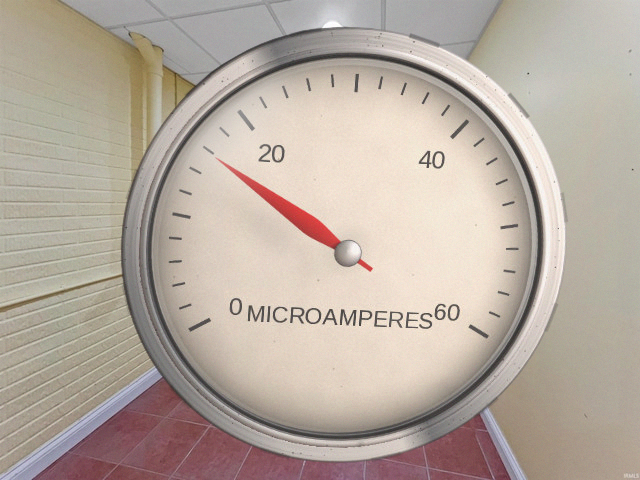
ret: {"value": 16, "unit": "µA"}
